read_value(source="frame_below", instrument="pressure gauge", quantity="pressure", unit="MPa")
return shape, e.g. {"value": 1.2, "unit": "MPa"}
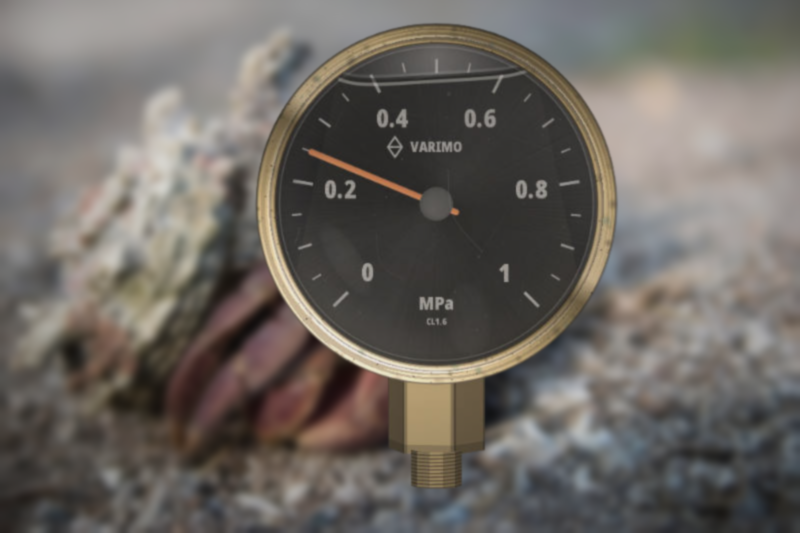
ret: {"value": 0.25, "unit": "MPa"}
